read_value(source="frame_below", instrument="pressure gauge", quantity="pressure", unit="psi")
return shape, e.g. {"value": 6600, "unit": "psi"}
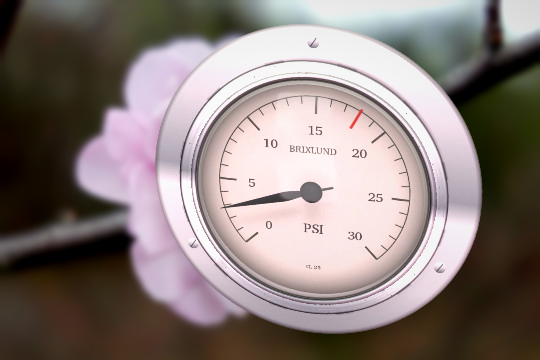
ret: {"value": 3, "unit": "psi"}
